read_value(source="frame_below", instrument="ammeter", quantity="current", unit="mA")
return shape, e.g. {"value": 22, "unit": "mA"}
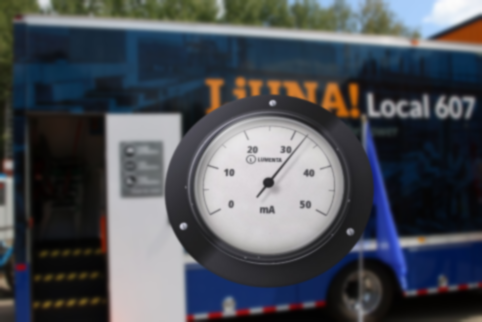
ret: {"value": 32.5, "unit": "mA"}
